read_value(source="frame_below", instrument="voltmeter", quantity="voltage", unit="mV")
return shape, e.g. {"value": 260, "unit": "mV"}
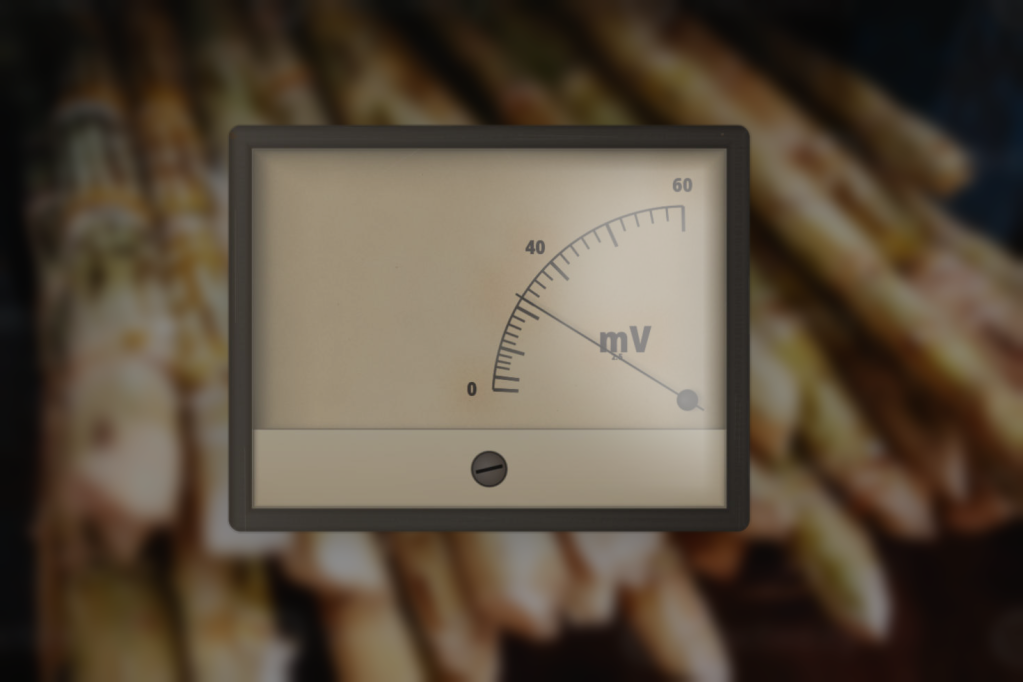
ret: {"value": 32, "unit": "mV"}
